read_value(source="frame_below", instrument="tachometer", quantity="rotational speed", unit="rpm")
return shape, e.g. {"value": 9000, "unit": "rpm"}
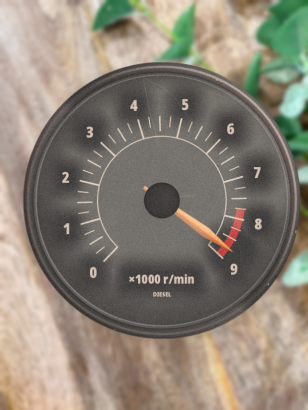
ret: {"value": 8750, "unit": "rpm"}
